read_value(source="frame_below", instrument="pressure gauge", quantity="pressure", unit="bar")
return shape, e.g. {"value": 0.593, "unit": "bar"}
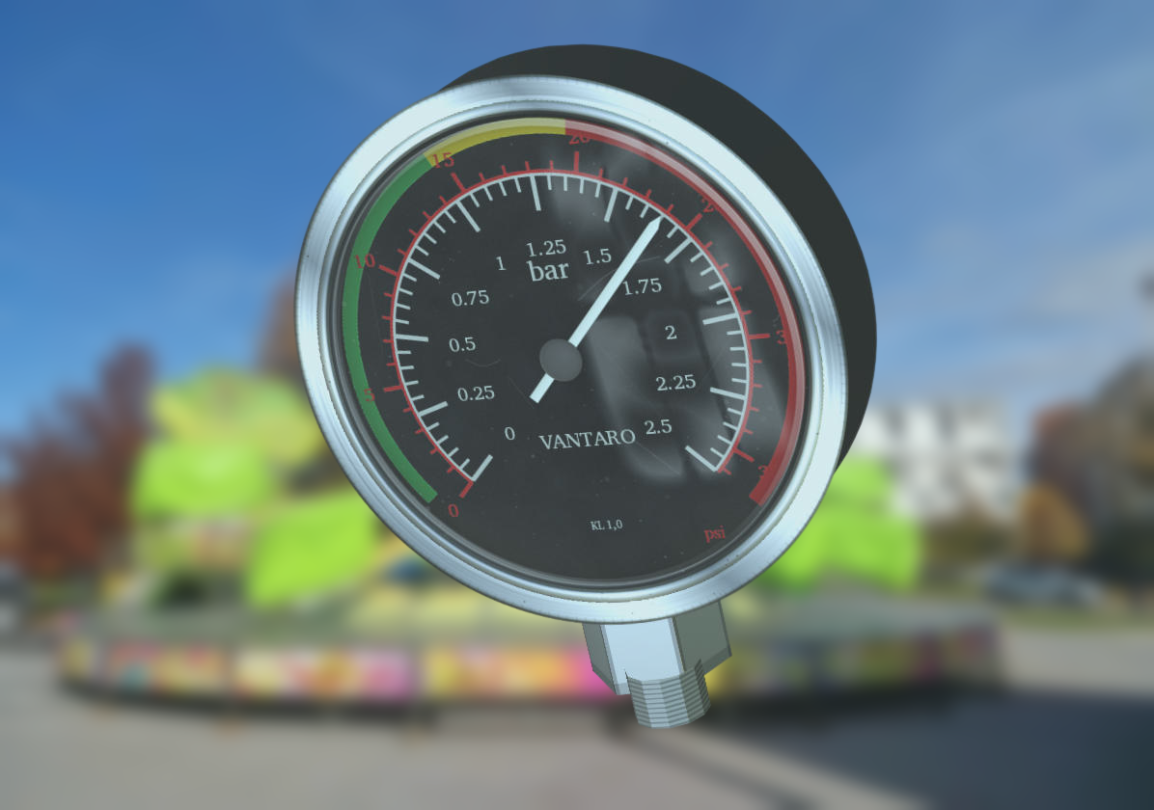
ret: {"value": 1.65, "unit": "bar"}
